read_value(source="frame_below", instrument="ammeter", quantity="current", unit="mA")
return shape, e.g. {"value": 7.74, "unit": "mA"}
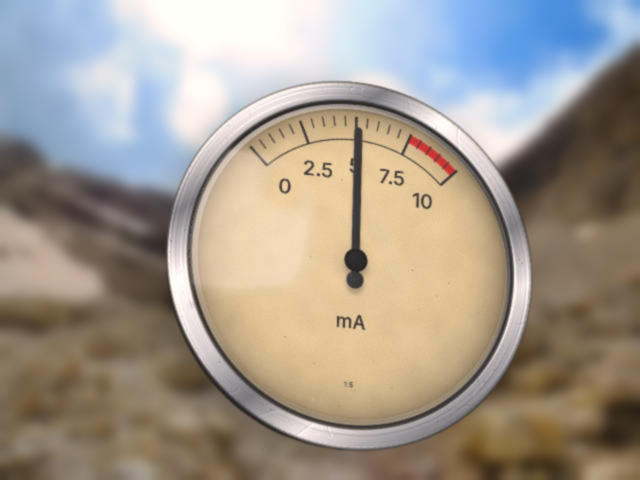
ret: {"value": 5, "unit": "mA"}
